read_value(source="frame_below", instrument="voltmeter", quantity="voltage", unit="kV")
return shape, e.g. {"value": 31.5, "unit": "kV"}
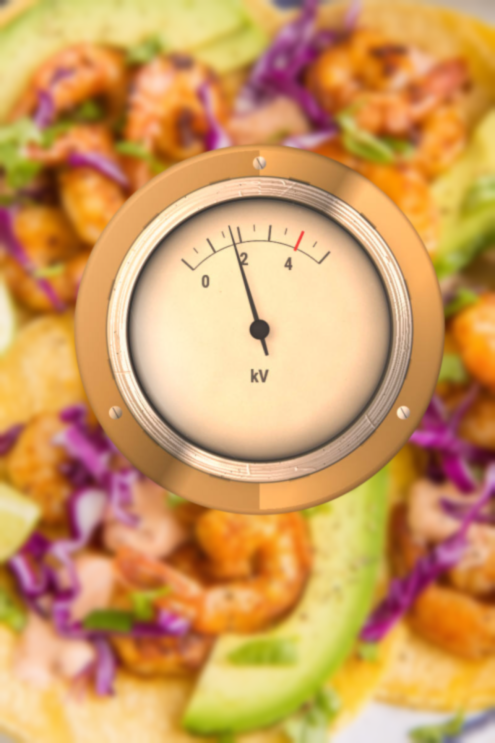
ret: {"value": 1.75, "unit": "kV"}
